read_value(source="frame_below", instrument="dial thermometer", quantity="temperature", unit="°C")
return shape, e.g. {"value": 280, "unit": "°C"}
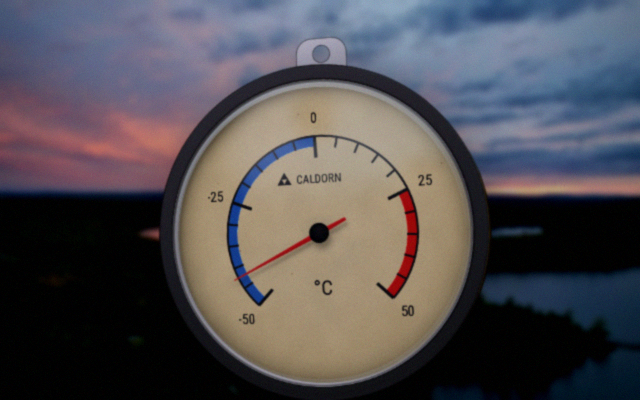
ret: {"value": -42.5, "unit": "°C"}
